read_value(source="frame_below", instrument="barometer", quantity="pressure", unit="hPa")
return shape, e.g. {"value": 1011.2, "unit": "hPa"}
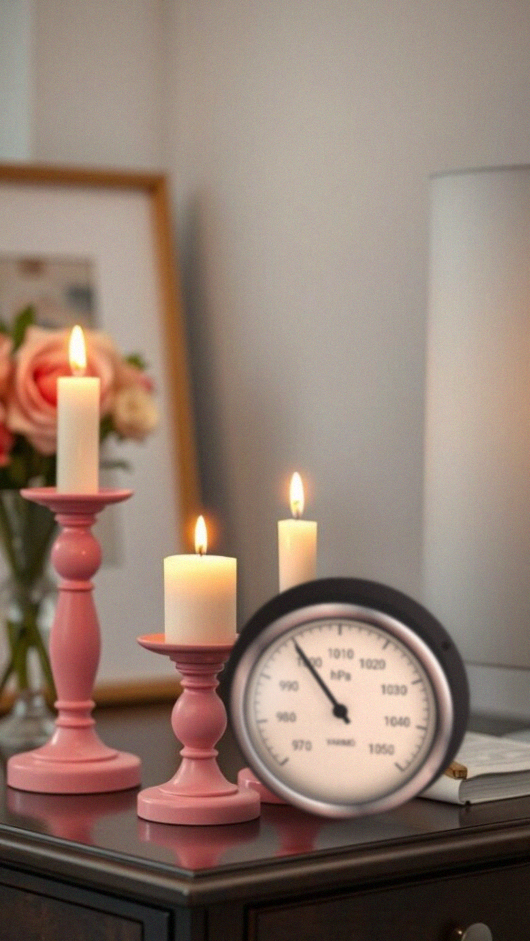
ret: {"value": 1000, "unit": "hPa"}
